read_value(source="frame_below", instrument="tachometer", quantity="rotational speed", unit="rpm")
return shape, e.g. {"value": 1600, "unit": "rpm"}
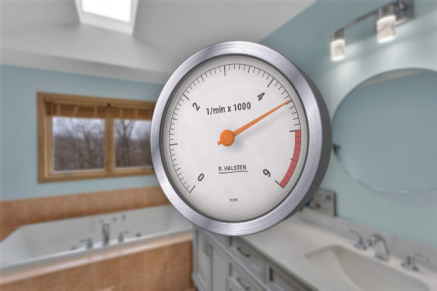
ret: {"value": 4500, "unit": "rpm"}
